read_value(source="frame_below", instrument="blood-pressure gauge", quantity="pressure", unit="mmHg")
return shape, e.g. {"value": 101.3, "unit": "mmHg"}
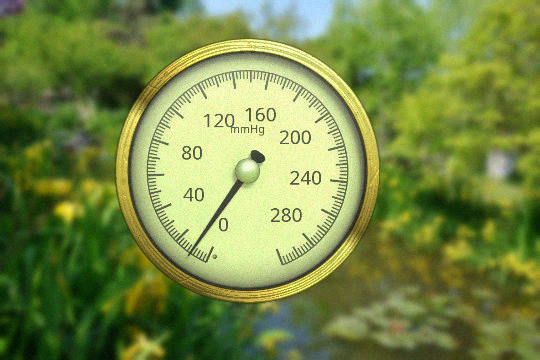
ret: {"value": 10, "unit": "mmHg"}
